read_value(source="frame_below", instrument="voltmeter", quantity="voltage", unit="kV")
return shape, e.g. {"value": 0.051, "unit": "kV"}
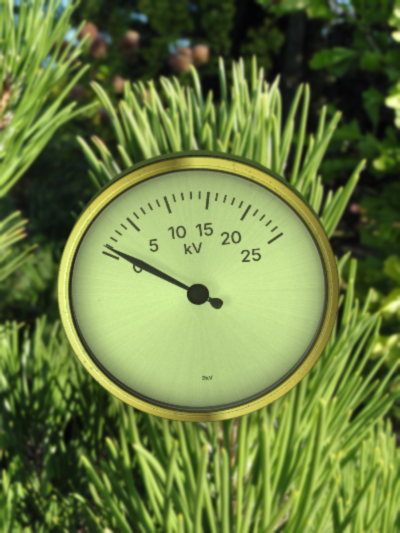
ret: {"value": 1, "unit": "kV"}
